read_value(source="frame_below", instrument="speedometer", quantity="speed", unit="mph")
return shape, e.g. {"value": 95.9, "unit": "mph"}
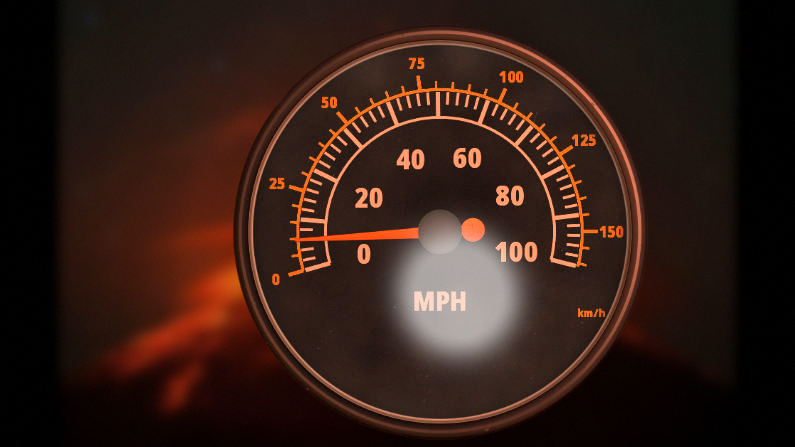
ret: {"value": 6, "unit": "mph"}
